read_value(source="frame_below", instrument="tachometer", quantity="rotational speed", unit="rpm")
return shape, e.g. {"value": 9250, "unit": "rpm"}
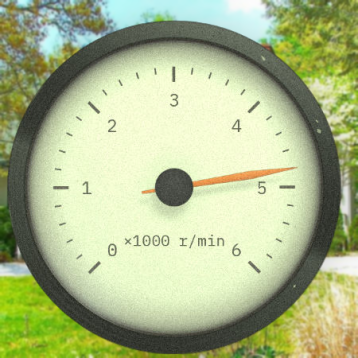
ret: {"value": 4800, "unit": "rpm"}
